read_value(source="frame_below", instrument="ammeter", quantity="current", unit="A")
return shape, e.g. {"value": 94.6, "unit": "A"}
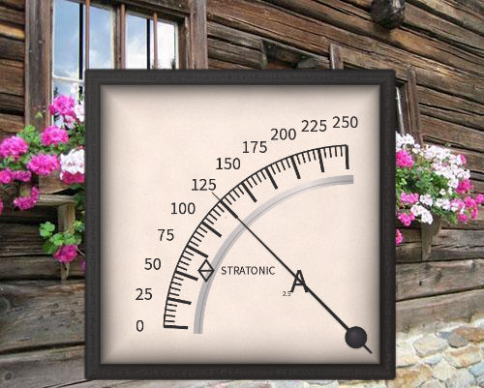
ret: {"value": 125, "unit": "A"}
